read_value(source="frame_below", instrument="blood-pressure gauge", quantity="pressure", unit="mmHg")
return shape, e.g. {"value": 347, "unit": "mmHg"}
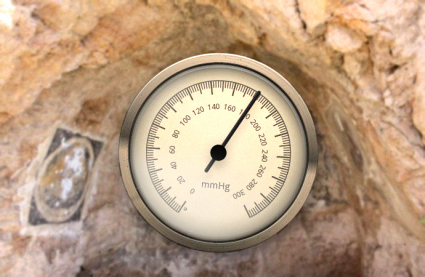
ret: {"value": 180, "unit": "mmHg"}
